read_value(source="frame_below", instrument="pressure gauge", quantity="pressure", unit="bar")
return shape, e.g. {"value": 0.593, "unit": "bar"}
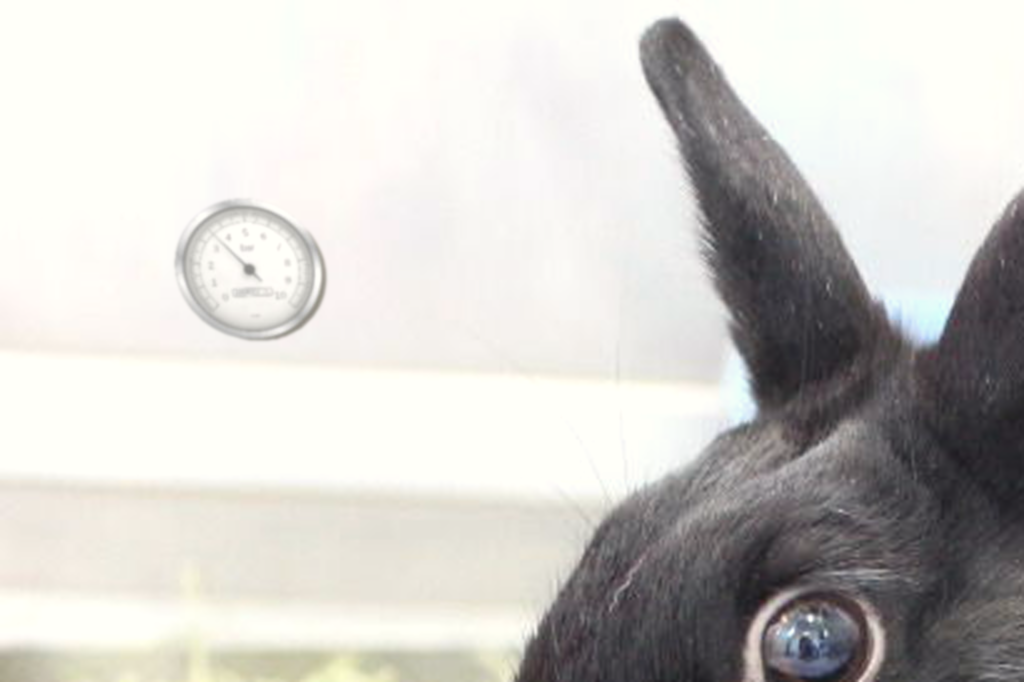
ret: {"value": 3.5, "unit": "bar"}
